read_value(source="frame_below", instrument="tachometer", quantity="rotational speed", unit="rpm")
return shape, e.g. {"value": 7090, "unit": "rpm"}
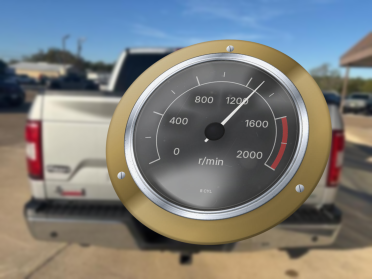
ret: {"value": 1300, "unit": "rpm"}
